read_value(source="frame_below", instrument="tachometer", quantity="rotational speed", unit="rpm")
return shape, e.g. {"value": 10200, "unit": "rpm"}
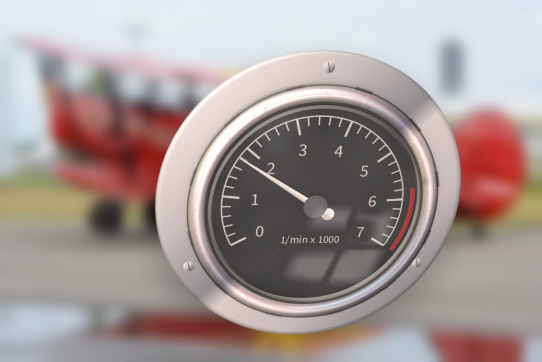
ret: {"value": 1800, "unit": "rpm"}
